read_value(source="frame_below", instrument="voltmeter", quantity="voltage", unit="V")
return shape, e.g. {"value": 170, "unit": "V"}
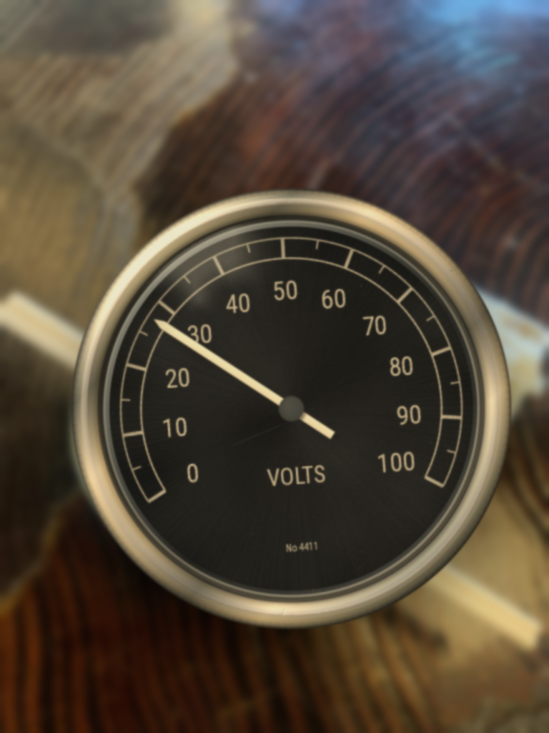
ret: {"value": 27.5, "unit": "V"}
